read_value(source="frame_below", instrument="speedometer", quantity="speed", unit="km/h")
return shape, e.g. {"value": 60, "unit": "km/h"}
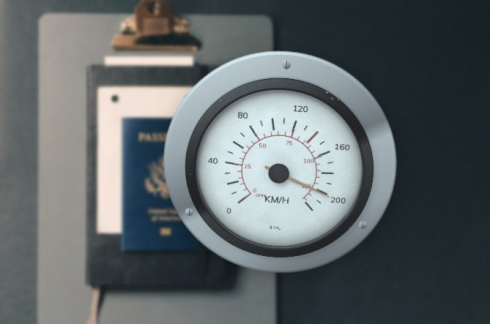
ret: {"value": 200, "unit": "km/h"}
